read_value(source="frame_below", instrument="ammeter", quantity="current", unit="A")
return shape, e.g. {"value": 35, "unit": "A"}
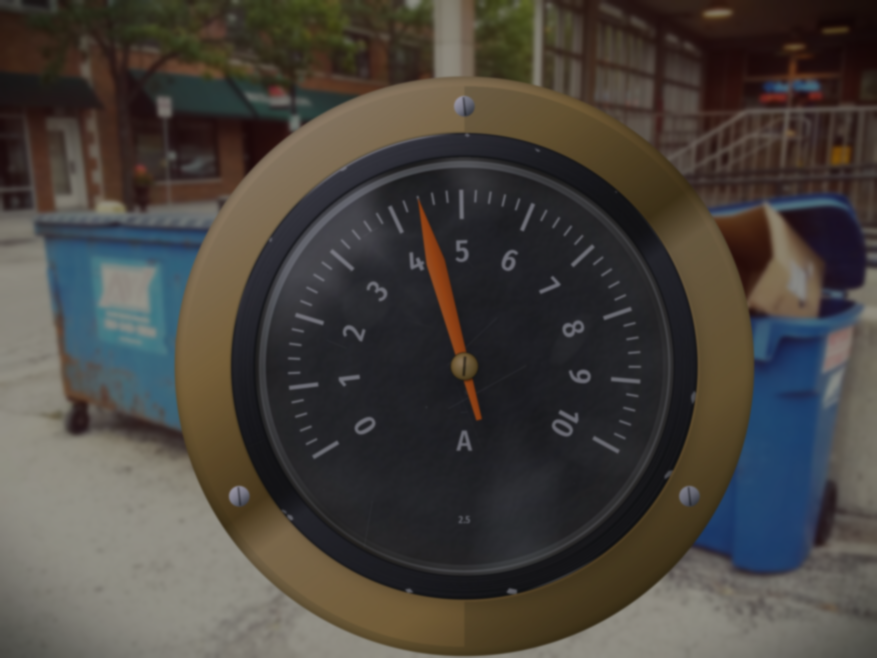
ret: {"value": 4.4, "unit": "A"}
